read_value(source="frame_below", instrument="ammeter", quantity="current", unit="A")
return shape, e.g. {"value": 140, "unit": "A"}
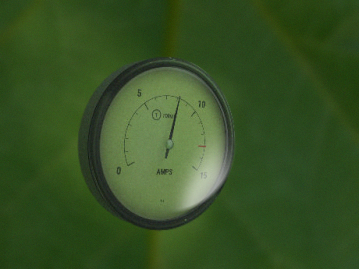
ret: {"value": 8, "unit": "A"}
